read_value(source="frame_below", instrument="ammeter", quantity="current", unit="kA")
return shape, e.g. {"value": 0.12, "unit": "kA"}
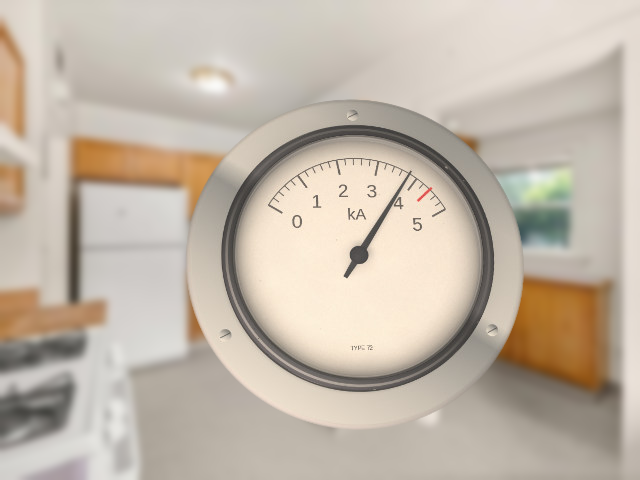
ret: {"value": 3.8, "unit": "kA"}
